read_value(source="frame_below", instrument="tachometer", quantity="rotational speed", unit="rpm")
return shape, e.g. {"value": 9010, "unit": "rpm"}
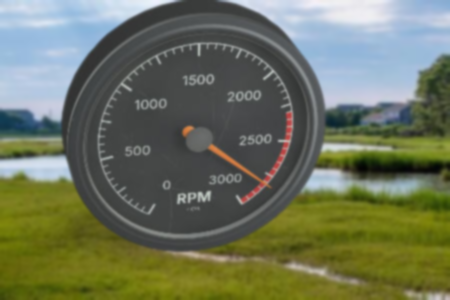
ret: {"value": 2800, "unit": "rpm"}
